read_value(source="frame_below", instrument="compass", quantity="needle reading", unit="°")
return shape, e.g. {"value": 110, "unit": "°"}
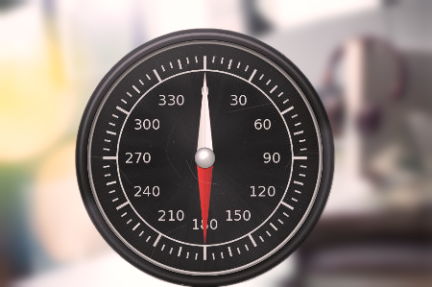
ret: {"value": 180, "unit": "°"}
